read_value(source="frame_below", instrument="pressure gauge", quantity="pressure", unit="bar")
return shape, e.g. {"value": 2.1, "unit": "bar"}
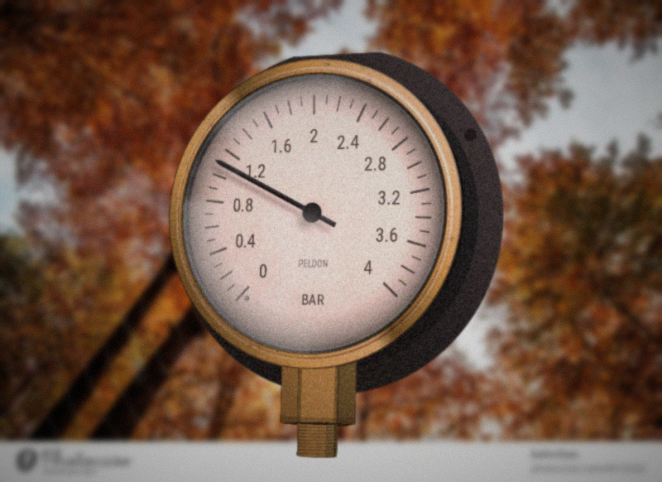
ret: {"value": 1.1, "unit": "bar"}
